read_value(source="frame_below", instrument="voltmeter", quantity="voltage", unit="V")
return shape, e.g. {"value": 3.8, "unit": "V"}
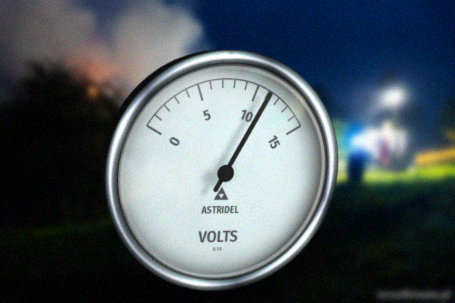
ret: {"value": 11, "unit": "V"}
